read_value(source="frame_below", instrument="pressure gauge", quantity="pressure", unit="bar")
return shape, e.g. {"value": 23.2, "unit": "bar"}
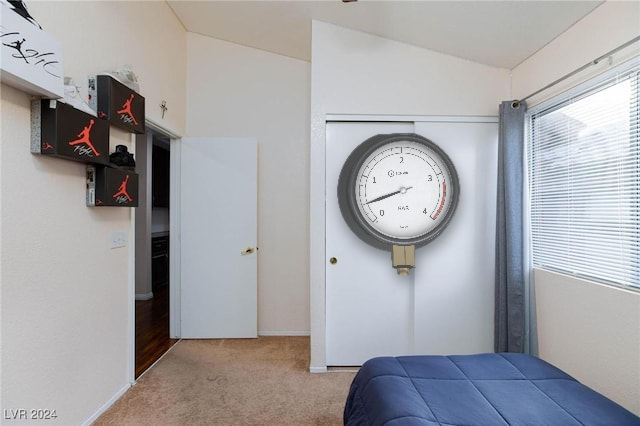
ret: {"value": 0.4, "unit": "bar"}
